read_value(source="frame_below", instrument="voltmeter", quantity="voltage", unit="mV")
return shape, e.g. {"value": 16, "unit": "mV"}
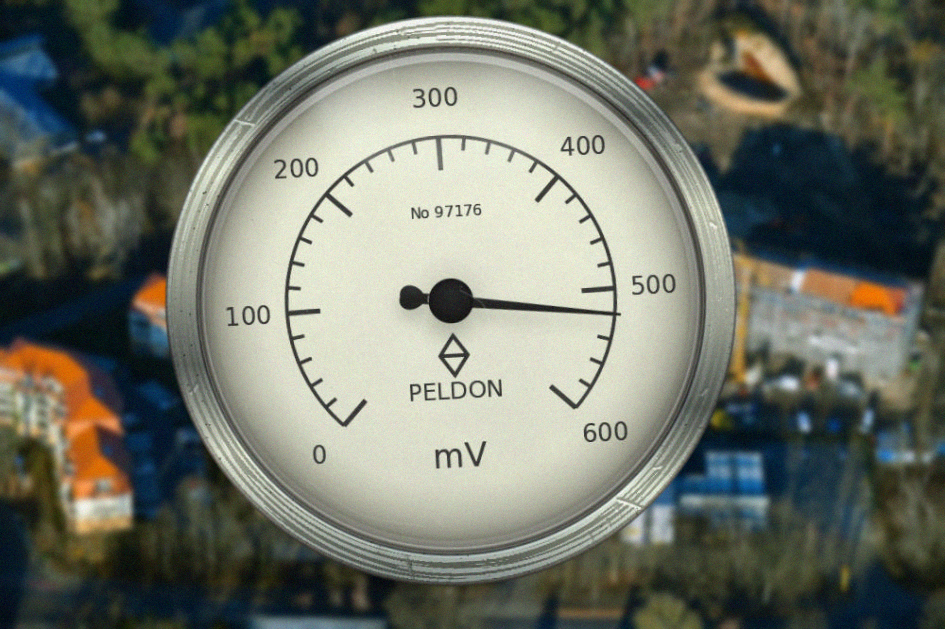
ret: {"value": 520, "unit": "mV"}
